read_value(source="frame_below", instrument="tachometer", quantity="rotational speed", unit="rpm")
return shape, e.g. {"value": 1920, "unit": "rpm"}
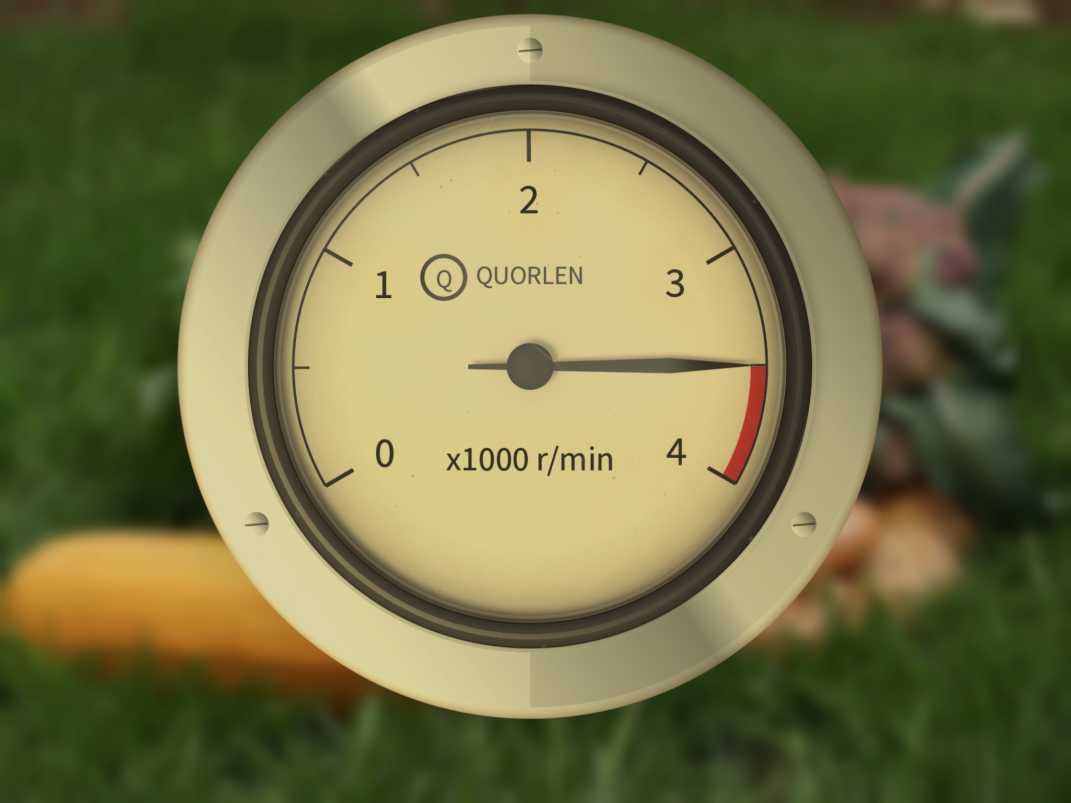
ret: {"value": 3500, "unit": "rpm"}
